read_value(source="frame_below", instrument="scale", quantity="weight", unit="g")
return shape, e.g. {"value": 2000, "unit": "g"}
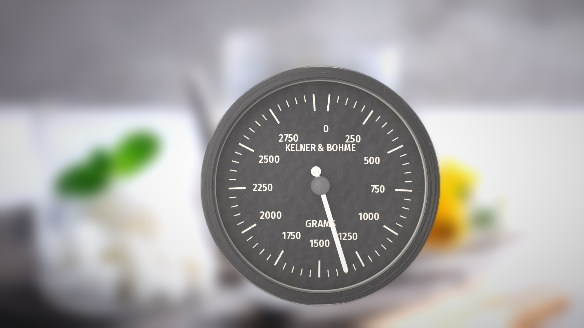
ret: {"value": 1350, "unit": "g"}
